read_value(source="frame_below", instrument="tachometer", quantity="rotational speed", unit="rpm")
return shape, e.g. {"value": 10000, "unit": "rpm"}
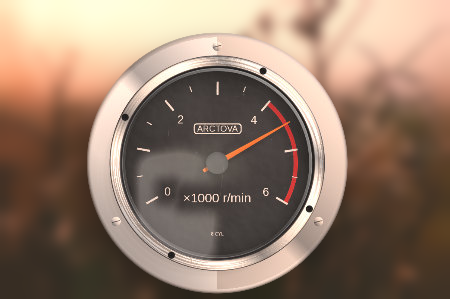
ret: {"value": 4500, "unit": "rpm"}
